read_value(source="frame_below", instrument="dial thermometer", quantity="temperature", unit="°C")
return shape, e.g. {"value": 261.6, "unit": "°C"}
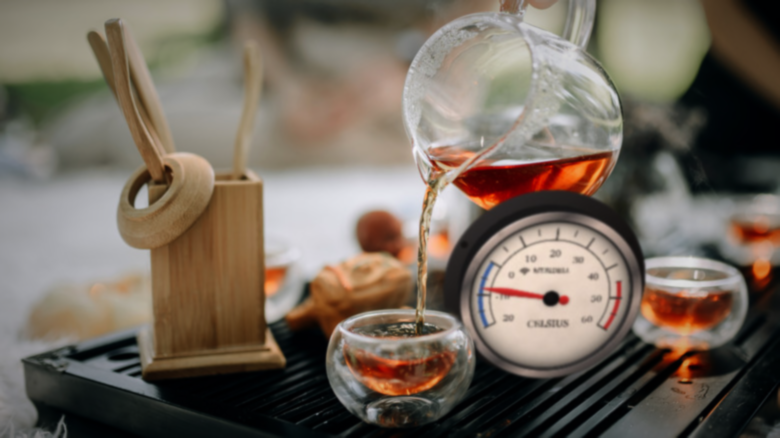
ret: {"value": -7.5, "unit": "°C"}
